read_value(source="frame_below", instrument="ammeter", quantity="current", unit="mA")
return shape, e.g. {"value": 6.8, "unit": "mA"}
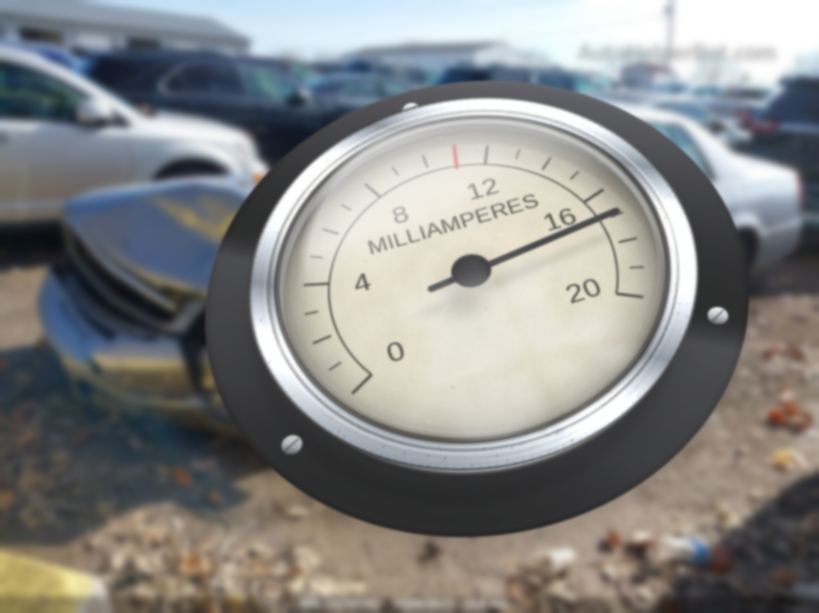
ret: {"value": 17, "unit": "mA"}
